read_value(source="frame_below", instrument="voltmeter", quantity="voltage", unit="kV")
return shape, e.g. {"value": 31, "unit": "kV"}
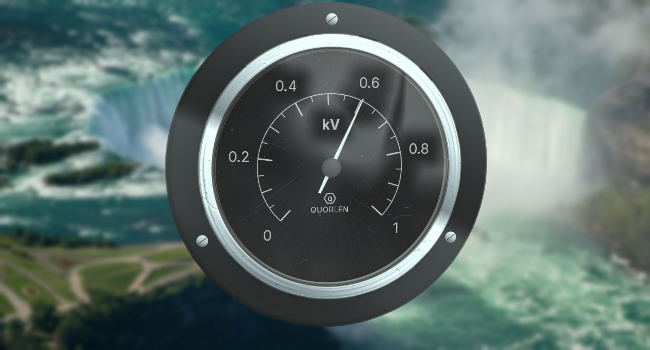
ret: {"value": 0.6, "unit": "kV"}
